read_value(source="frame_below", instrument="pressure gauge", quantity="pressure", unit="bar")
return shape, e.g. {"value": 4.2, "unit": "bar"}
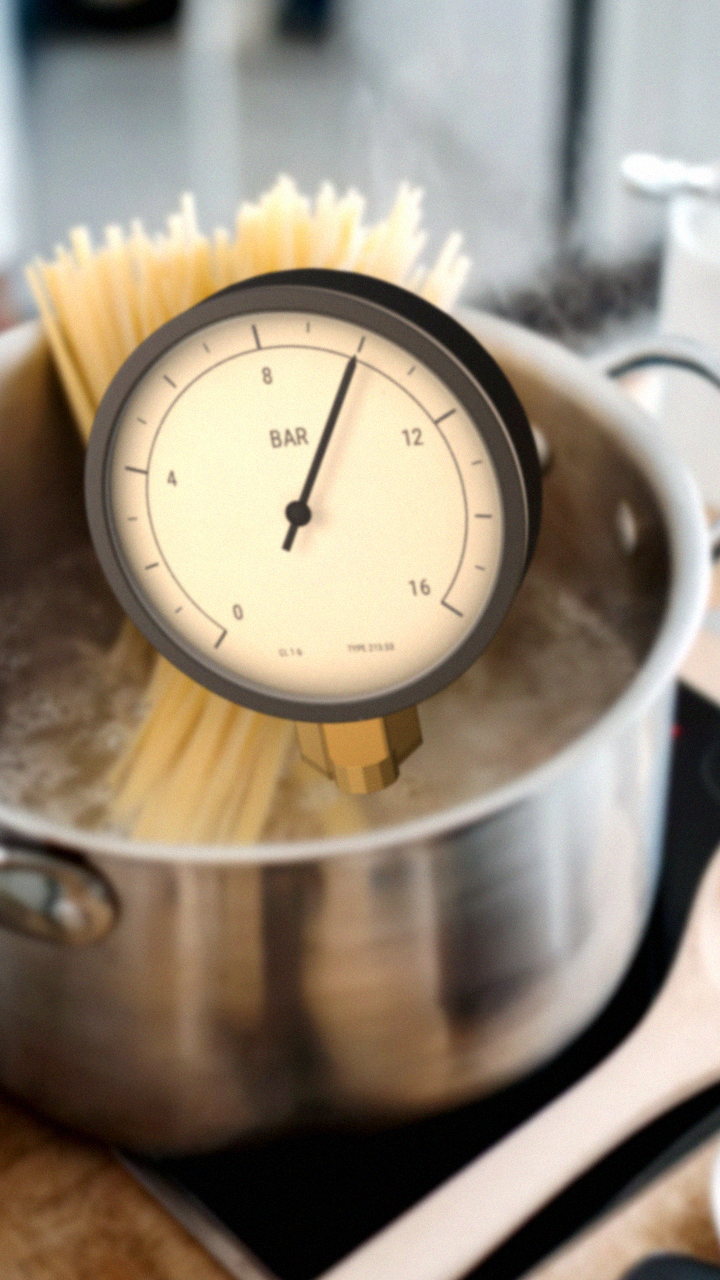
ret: {"value": 10, "unit": "bar"}
